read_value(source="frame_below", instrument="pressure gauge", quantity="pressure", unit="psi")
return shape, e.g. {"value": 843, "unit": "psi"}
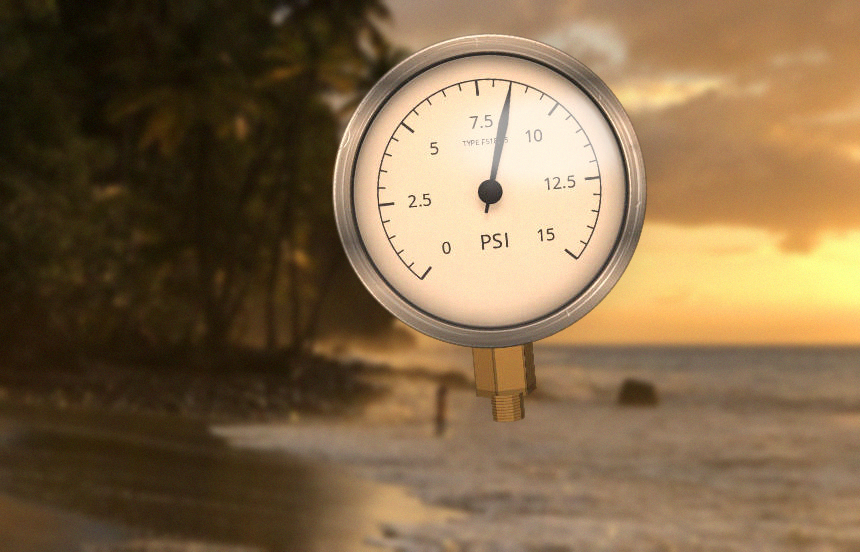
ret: {"value": 8.5, "unit": "psi"}
